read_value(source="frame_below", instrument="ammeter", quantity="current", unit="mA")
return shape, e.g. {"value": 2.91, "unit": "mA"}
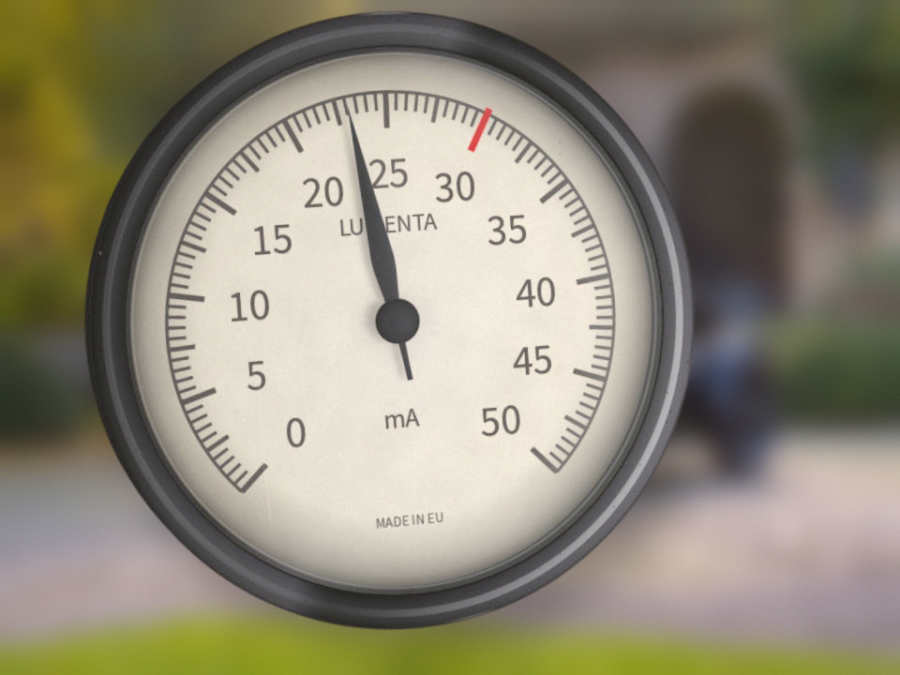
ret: {"value": 23, "unit": "mA"}
